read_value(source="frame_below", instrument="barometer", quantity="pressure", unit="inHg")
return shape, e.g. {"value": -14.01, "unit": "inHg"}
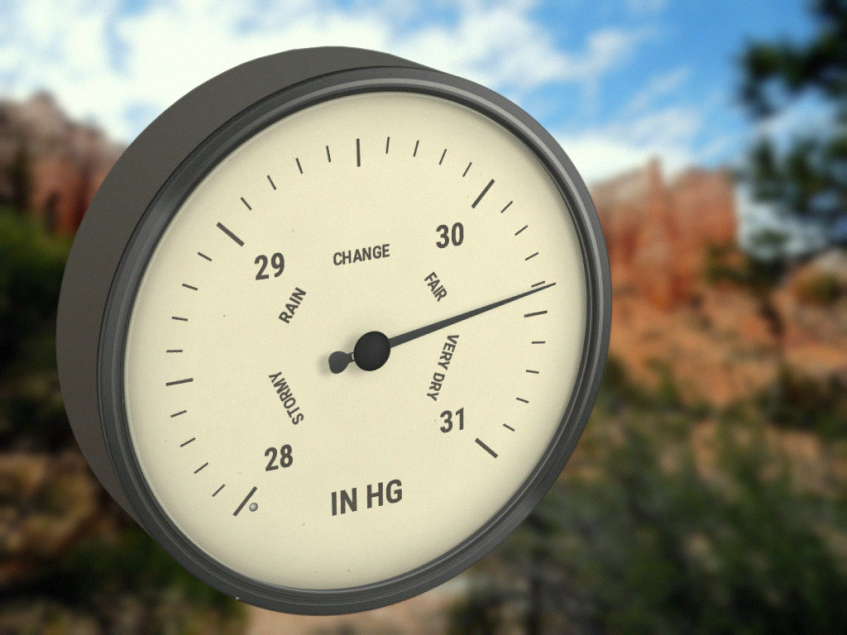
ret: {"value": 30.4, "unit": "inHg"}
